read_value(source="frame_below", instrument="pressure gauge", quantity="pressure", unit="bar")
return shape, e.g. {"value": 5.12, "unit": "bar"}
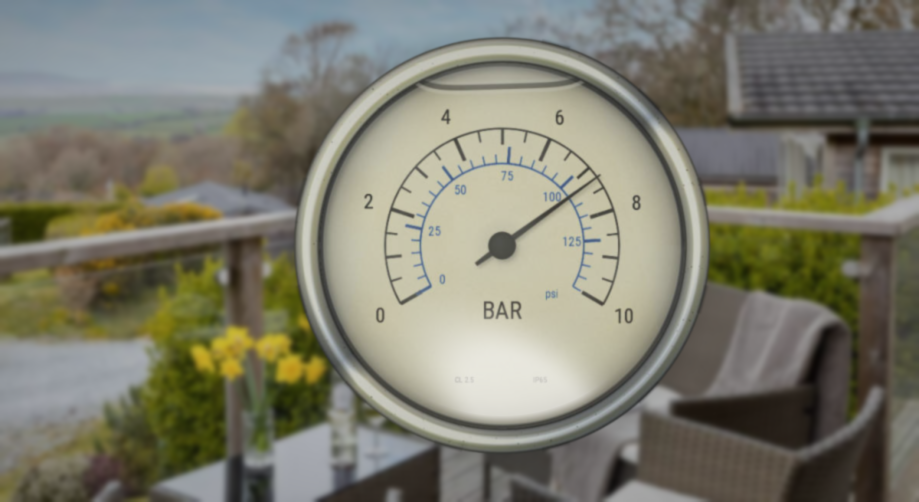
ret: {"value": 7.25, "unit": "bar"}
